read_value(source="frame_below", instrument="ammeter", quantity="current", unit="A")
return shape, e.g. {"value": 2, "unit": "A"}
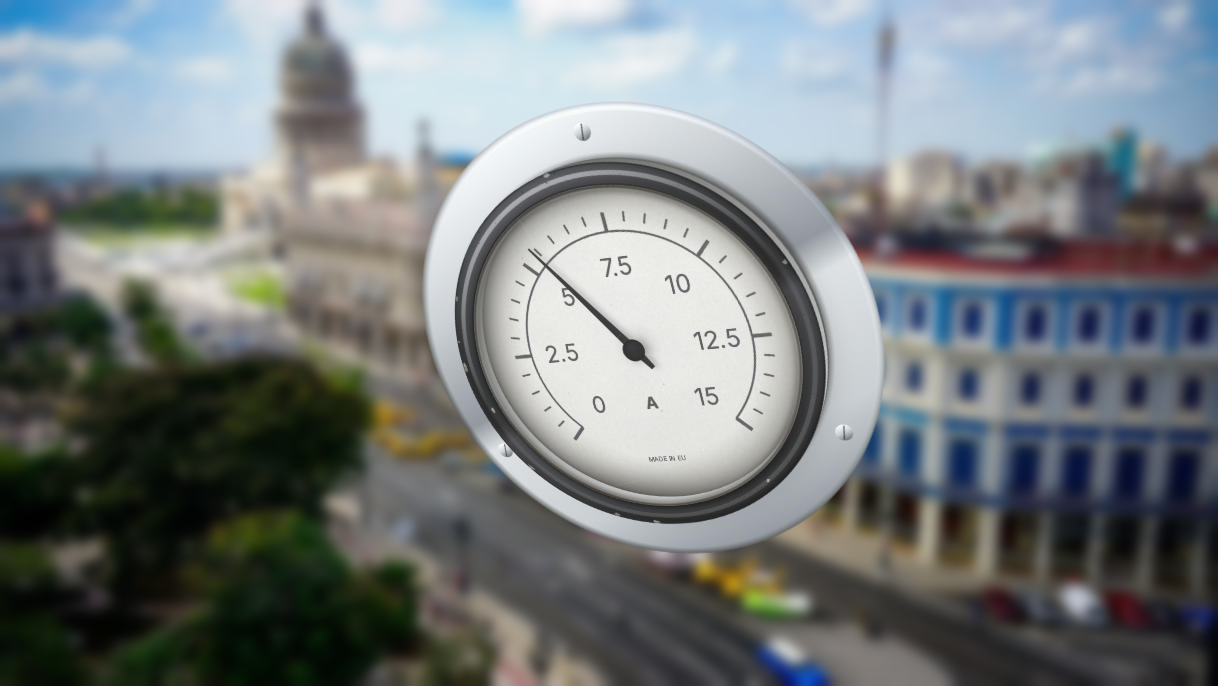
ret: {"value": 5.5, "unit": "A"}
